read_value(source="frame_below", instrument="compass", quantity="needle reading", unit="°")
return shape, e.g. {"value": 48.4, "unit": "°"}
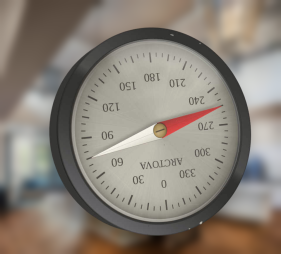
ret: {"value": 255, "unit": "°"}
